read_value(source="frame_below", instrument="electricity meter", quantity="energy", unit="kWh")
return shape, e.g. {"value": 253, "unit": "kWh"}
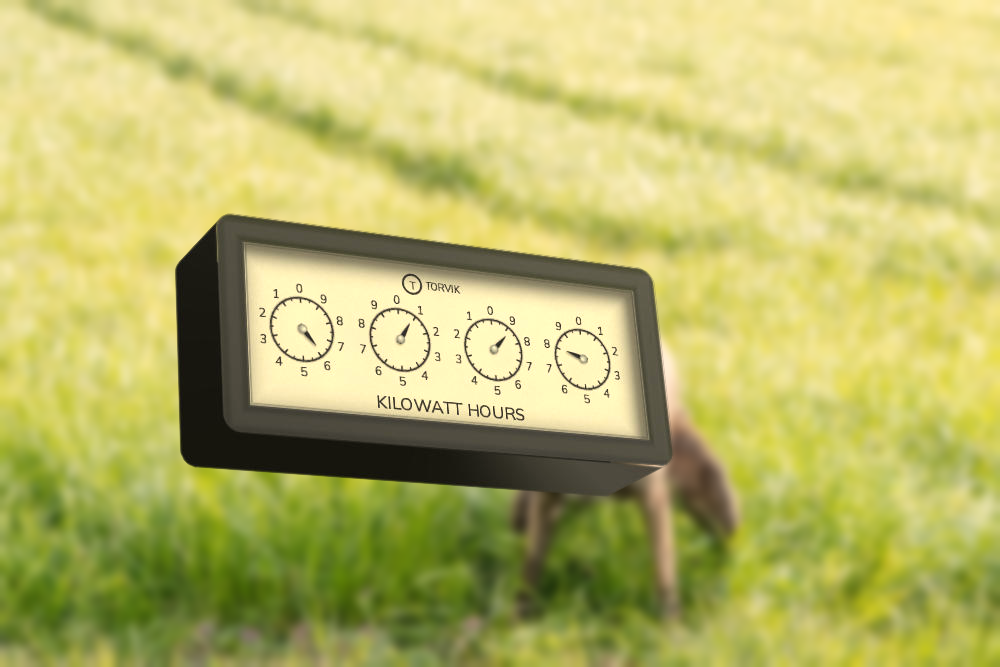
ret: {"value": 6088, "unit": "kWh"}
